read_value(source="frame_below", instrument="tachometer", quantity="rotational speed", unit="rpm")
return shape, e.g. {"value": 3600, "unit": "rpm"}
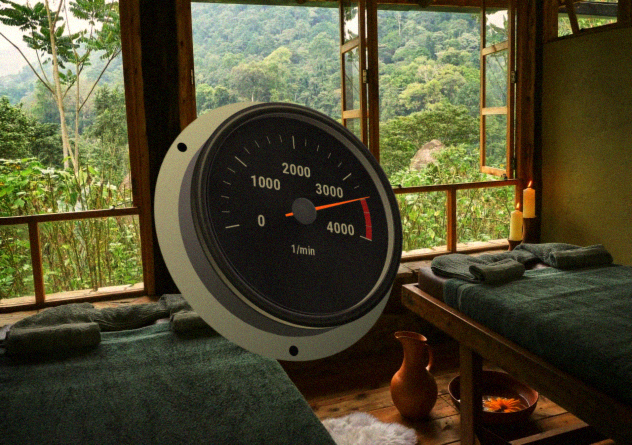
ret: {"value": 3400, "unit": "rpm"}
